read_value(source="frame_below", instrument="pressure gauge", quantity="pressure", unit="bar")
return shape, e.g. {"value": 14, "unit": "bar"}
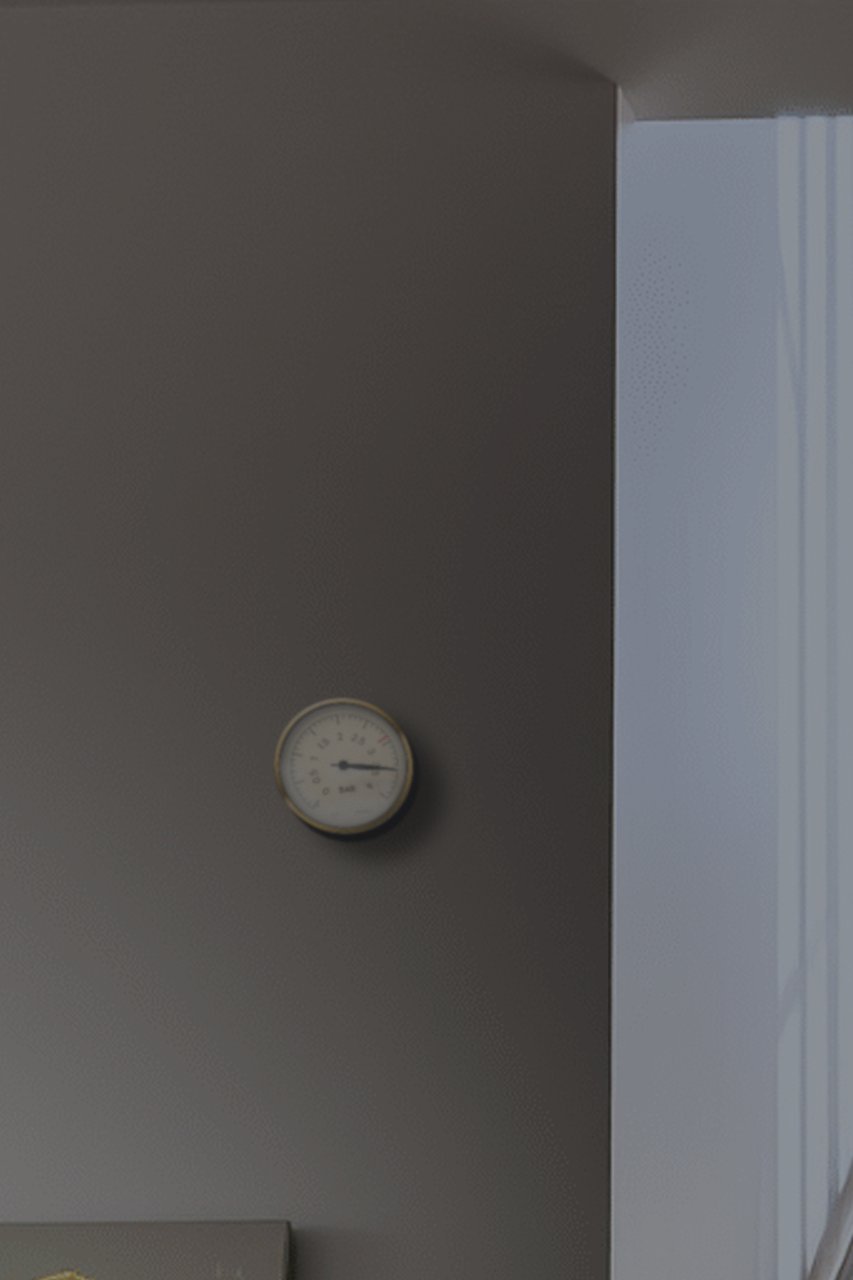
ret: {"value": 3.5, "unit": "bar"}
